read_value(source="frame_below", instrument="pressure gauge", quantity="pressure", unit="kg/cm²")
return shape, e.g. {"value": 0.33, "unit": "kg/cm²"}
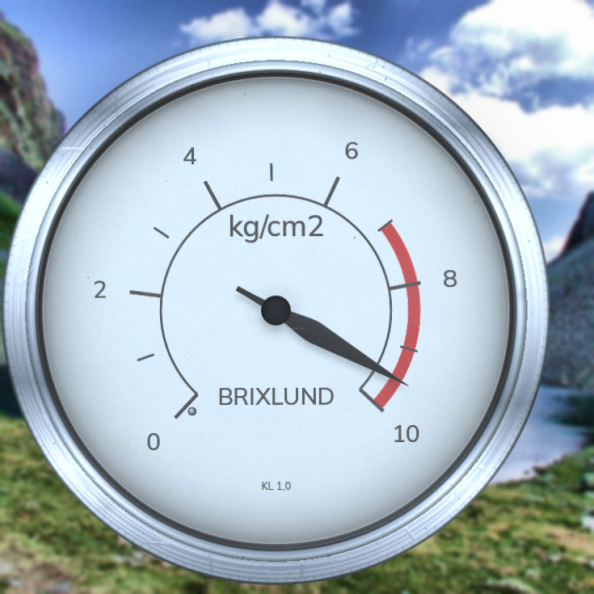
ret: {"value": 9.5, "unit": "kg/cm²"}
